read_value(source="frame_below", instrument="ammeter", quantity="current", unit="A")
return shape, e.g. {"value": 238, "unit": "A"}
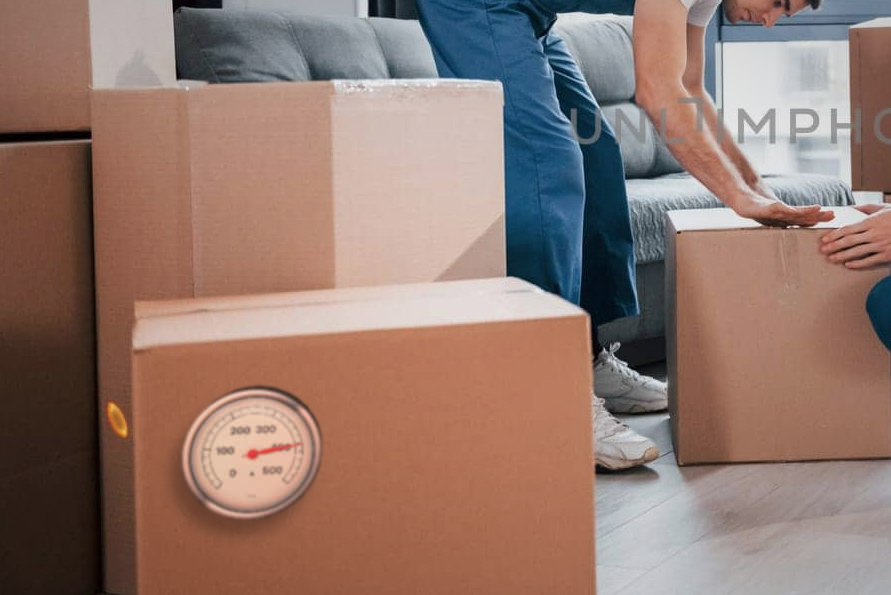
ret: {"value": 400, "unit": "A"}
